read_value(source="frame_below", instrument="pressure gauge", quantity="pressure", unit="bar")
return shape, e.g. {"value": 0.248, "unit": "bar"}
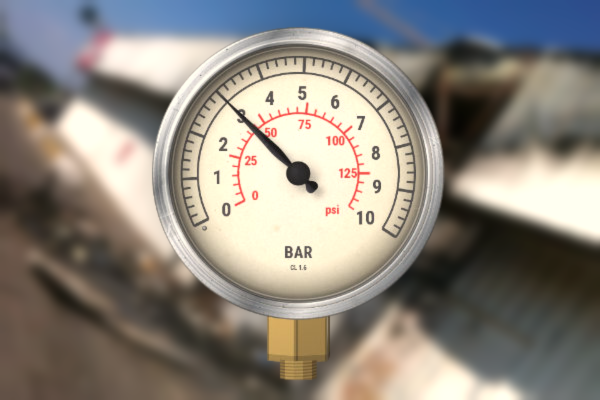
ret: {"value": 3, "unit": "bar"}
